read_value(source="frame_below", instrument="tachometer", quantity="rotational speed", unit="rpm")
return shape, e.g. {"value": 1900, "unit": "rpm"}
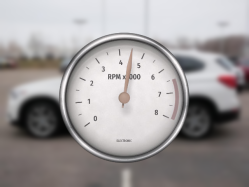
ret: {"value": 4500, "unit": "rpm"}
